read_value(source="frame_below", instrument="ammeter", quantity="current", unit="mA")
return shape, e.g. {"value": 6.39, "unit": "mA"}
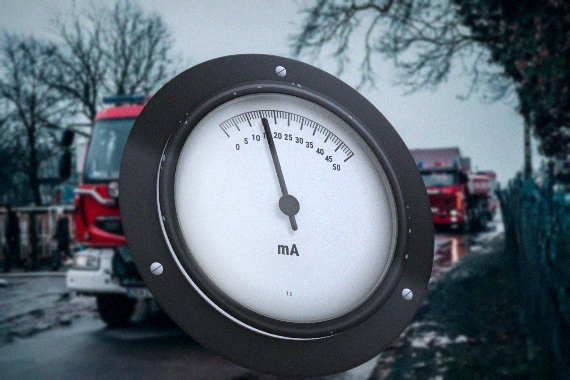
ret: {"value": 15, "unit": "mA"}
